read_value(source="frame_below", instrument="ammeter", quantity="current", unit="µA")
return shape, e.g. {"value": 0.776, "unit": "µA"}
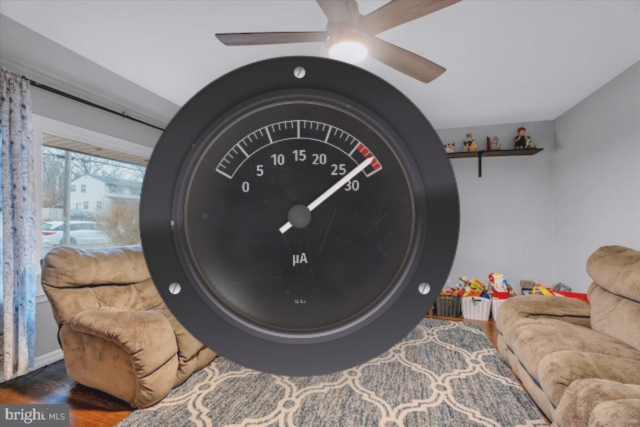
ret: {"value": 28, "unit": "µA"}
